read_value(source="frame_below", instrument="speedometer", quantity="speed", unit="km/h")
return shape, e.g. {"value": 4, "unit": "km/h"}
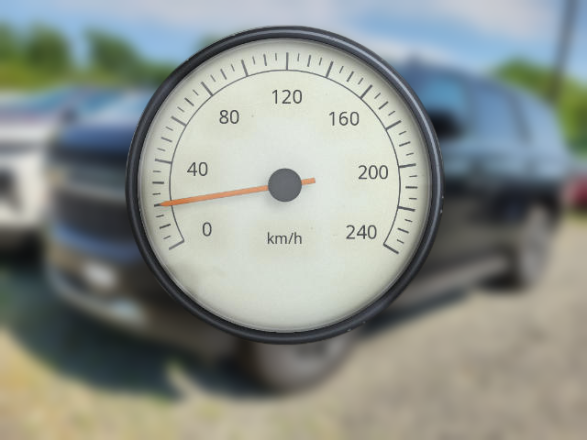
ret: {"value": 20, "unit": "km/h"}
